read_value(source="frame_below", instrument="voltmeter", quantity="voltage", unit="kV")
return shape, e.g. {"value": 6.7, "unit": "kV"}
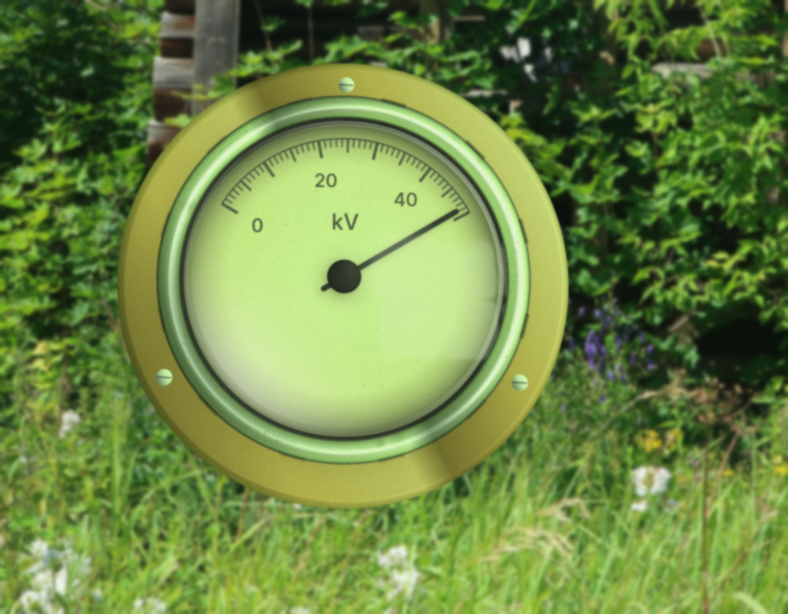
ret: {"value": 49, "unit": "kV"}
